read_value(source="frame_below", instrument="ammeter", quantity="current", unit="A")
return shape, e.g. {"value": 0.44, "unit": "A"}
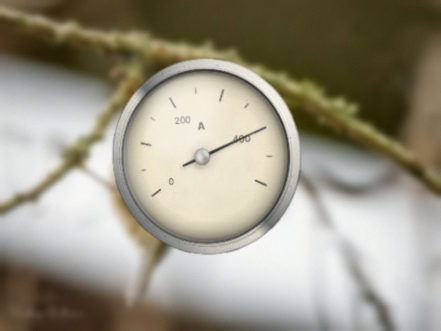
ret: {"value": 400, "unit": "A"}
